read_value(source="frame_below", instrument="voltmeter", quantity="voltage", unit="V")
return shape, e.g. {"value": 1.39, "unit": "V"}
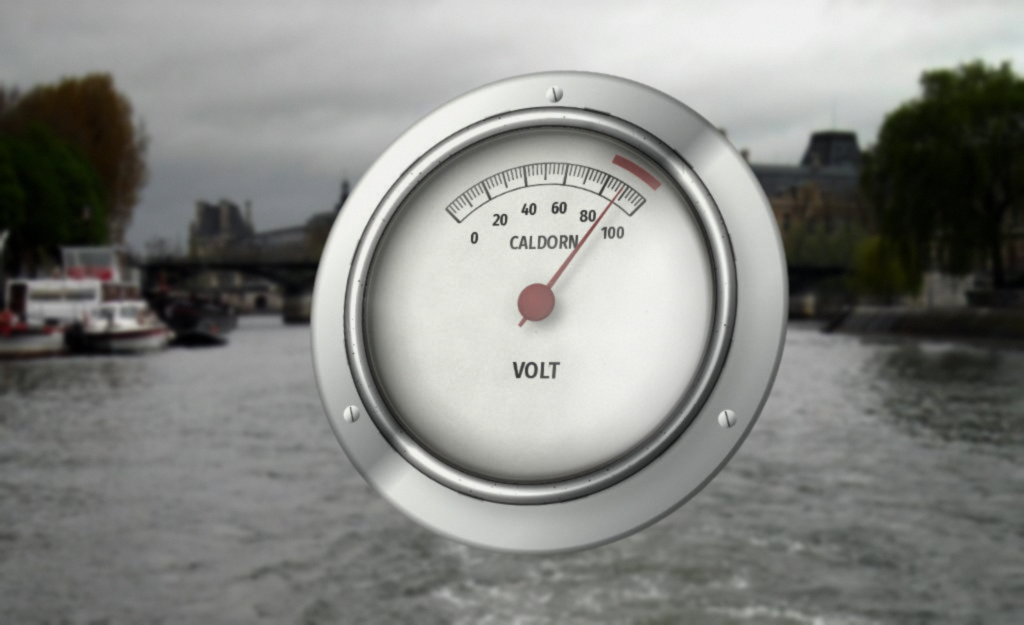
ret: {"value": 90, "unit": "V"}
